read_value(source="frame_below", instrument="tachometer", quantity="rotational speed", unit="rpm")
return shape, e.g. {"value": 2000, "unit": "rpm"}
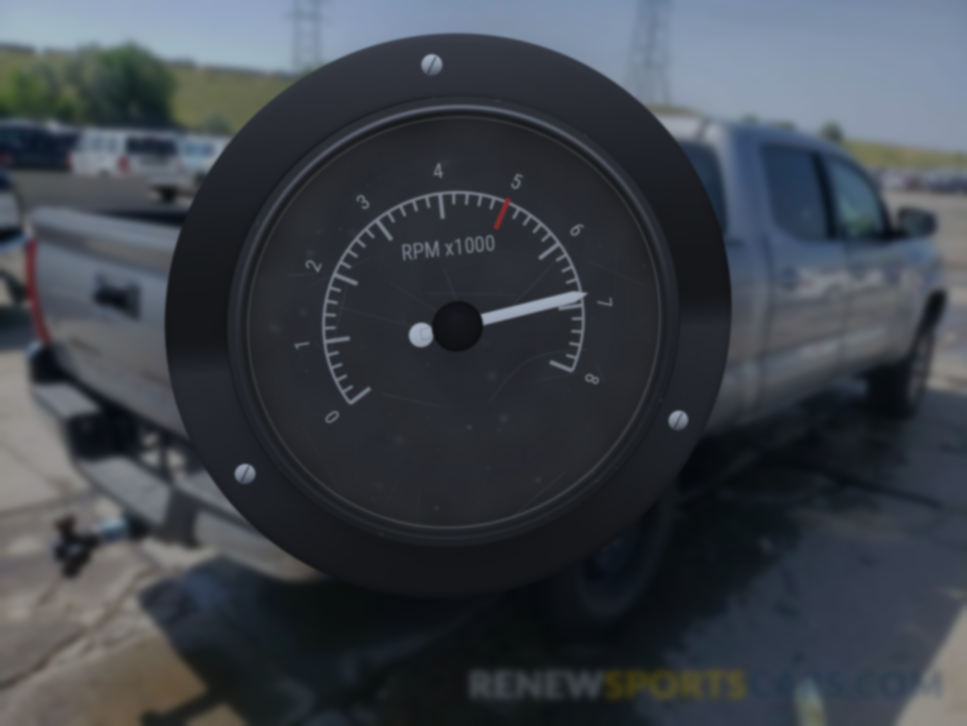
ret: {"value": 6800, "unit": "rpm"}
